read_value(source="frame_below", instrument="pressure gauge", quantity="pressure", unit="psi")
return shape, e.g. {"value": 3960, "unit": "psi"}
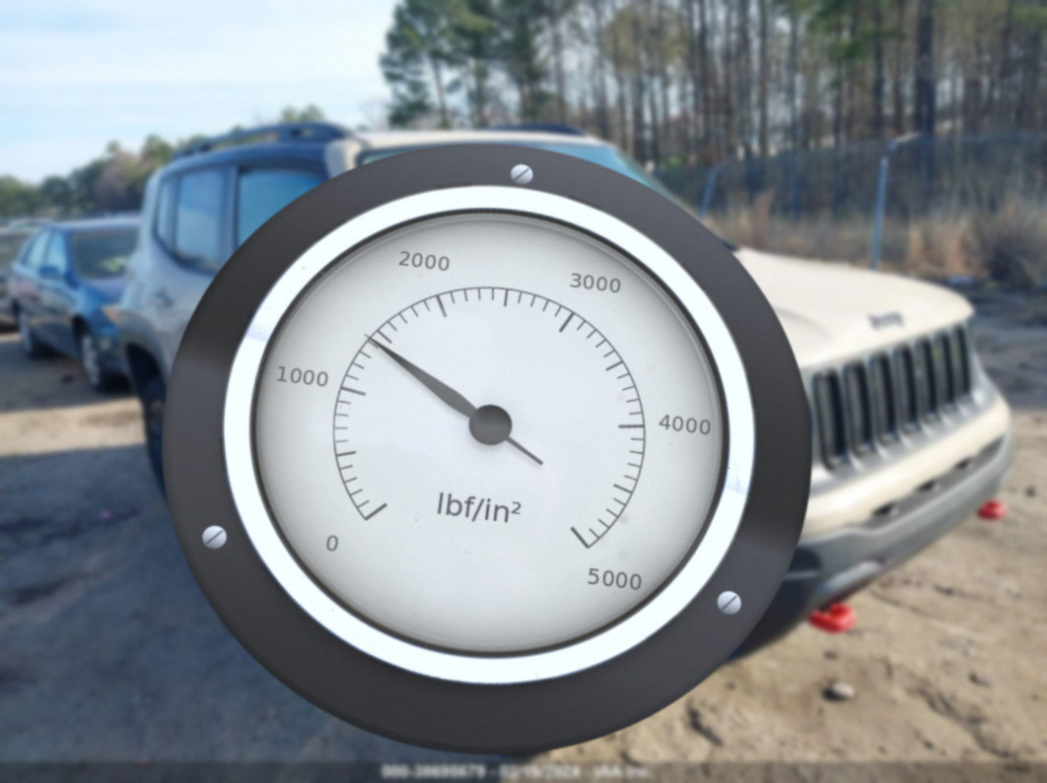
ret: {"value": 1400, "unit": "psi"}
